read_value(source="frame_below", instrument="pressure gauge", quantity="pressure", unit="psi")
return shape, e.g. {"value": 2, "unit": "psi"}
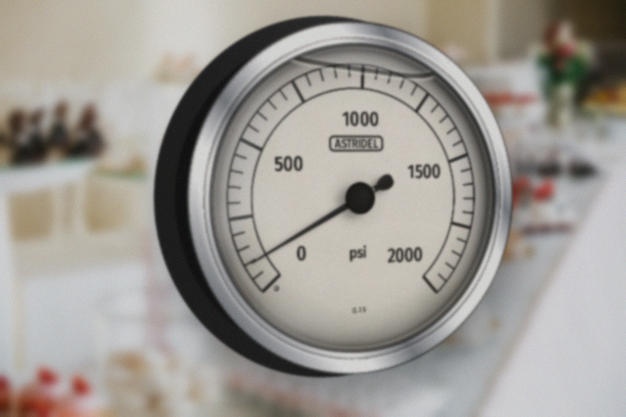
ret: {"value": 100, "unit": "psi"}
